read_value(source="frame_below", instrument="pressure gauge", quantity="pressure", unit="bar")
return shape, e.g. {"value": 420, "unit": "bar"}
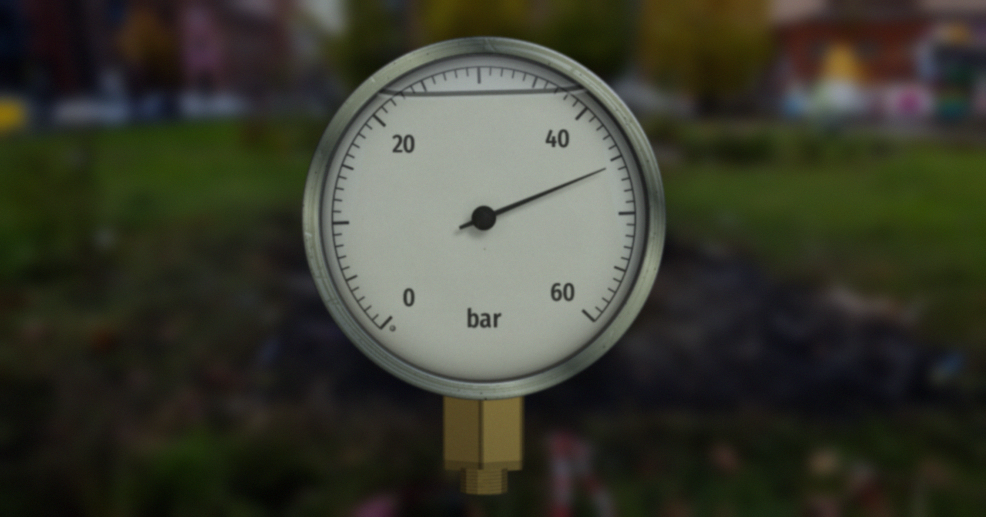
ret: {"value": 45.5, "unit": "bar"}
